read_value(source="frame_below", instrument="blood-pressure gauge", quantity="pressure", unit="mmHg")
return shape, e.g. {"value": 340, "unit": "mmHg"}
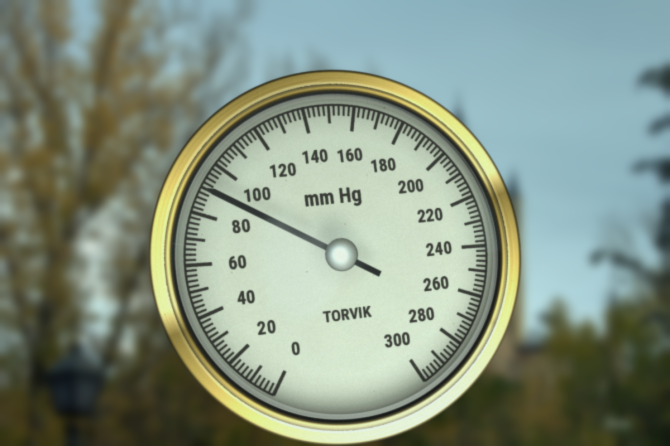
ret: {"value": 90, "unit": "mmHg"}
